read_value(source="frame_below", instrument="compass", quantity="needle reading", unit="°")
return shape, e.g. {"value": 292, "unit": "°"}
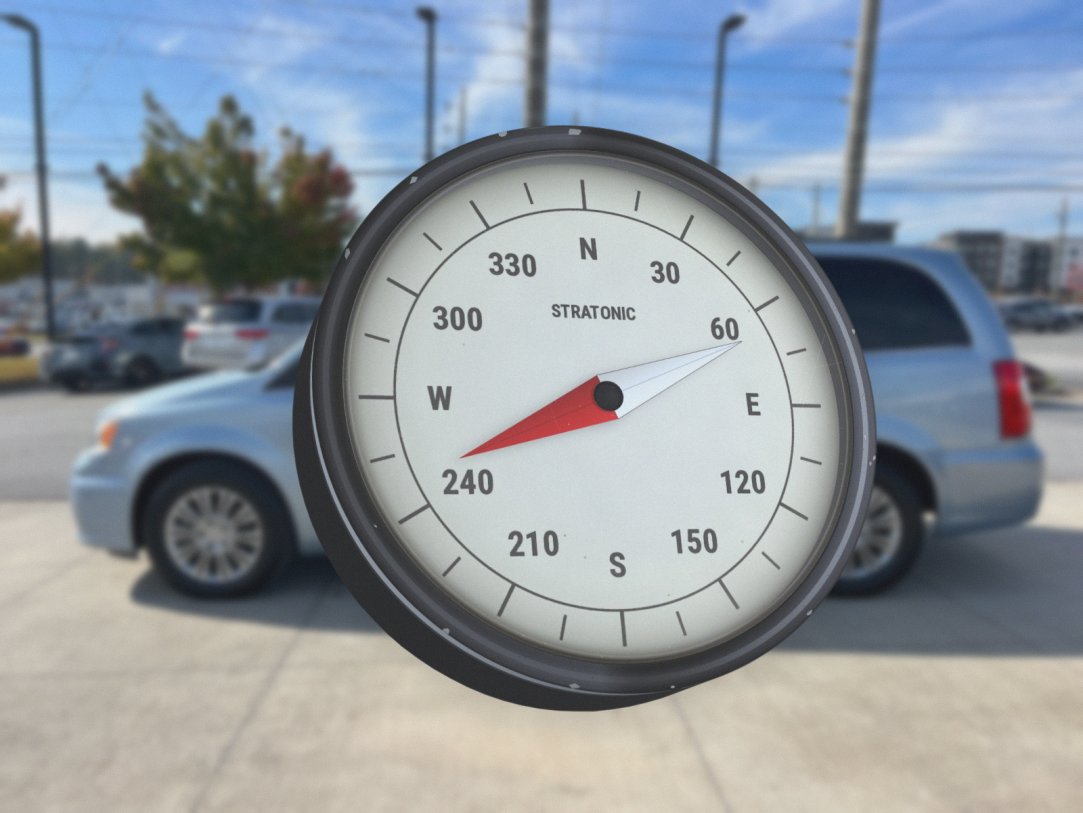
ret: {"value": 247.5, "unit": "°"}
